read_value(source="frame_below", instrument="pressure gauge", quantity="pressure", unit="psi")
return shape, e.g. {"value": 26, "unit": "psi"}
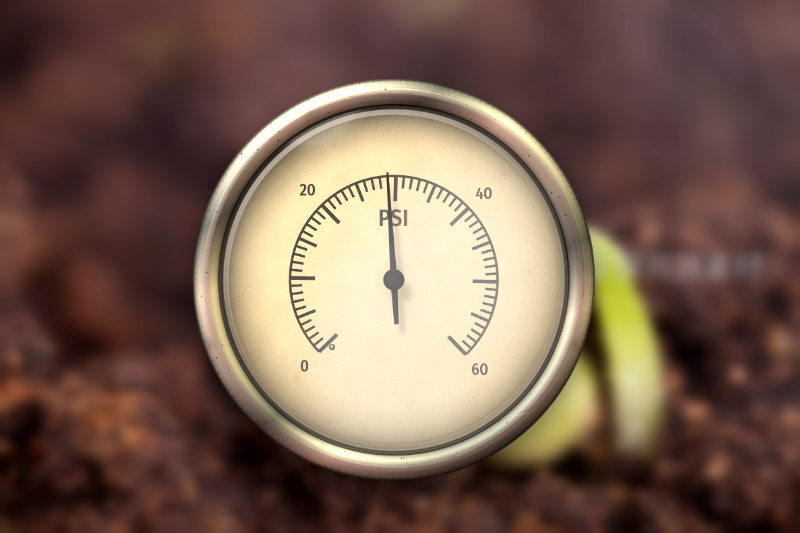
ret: {"value": 29, "unit": "psi"}
